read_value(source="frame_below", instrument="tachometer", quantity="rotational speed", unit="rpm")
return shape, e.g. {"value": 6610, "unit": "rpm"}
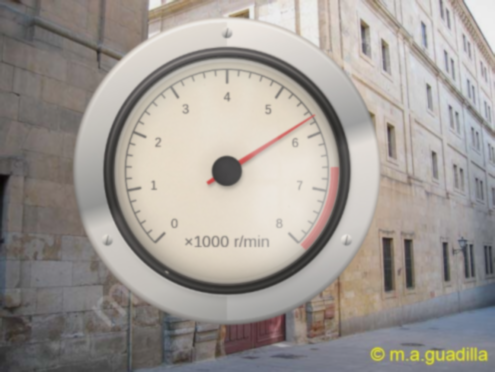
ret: {"value": 5700, "unit": "rpm"}
